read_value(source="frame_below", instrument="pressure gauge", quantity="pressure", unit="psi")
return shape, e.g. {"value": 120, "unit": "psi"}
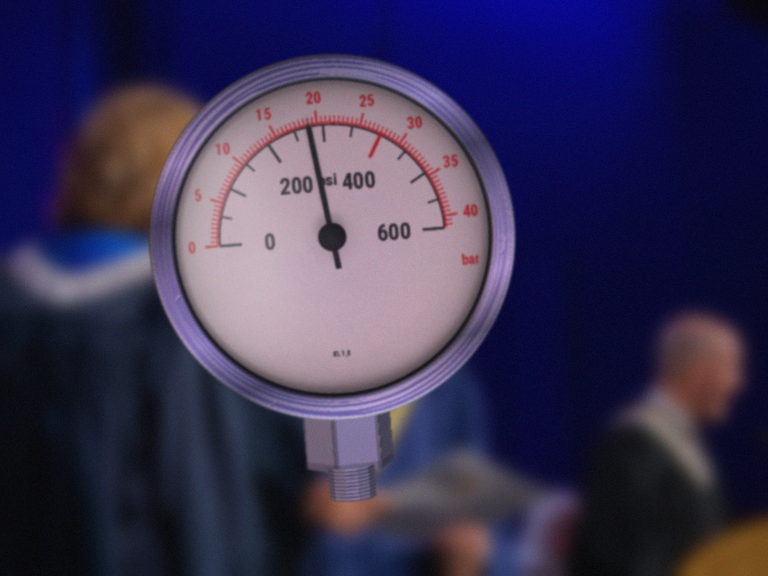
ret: {"value": 275, "unit": "psi"}
